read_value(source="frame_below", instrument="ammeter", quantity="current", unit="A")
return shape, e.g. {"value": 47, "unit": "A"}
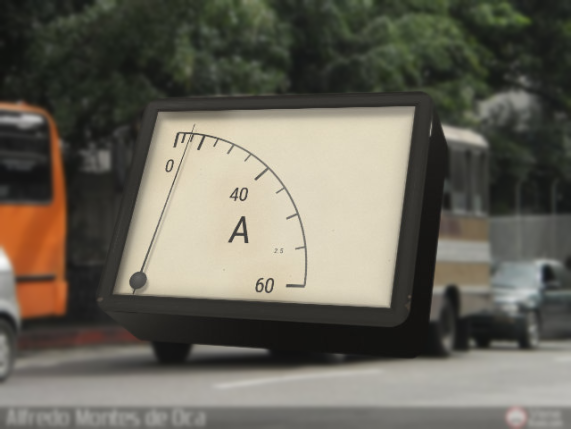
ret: {"value": 15, "unit": "A"}
